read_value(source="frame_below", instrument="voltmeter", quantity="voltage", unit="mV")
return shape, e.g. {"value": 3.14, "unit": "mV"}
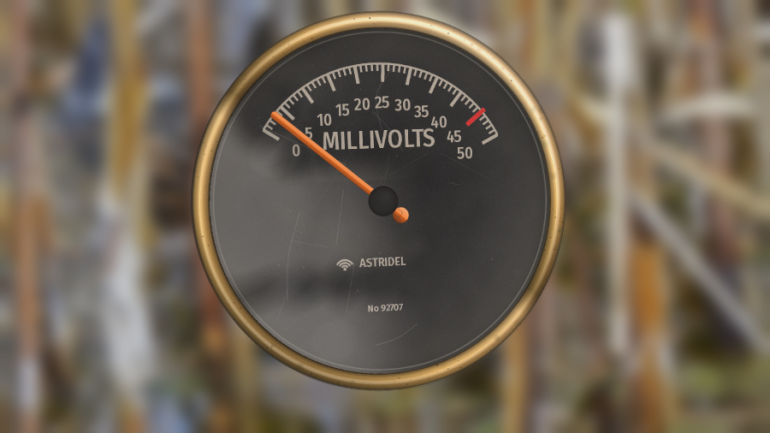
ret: {"value": 3, "unit": "mV"}
